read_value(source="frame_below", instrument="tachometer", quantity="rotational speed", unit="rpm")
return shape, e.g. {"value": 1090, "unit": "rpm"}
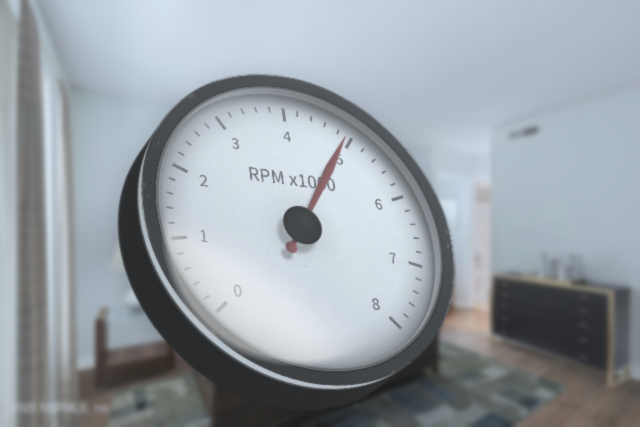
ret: {"value": 4900, "unit": "rpm"}
